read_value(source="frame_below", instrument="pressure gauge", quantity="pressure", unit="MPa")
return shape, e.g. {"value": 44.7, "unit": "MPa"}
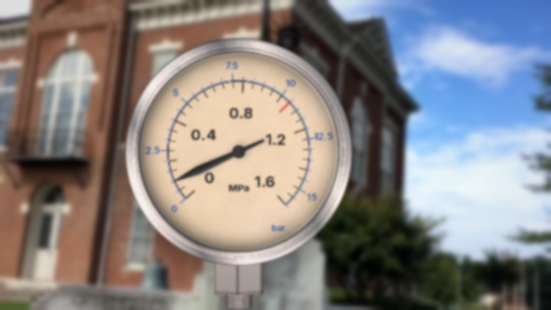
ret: {"value": 0.1, "unit": "MPa"}
